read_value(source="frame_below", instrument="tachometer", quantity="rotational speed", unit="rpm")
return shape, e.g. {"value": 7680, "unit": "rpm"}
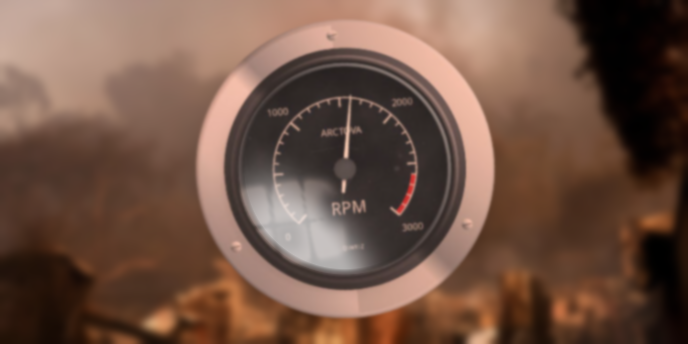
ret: {"value": 1600, "unit": "rpm"}
